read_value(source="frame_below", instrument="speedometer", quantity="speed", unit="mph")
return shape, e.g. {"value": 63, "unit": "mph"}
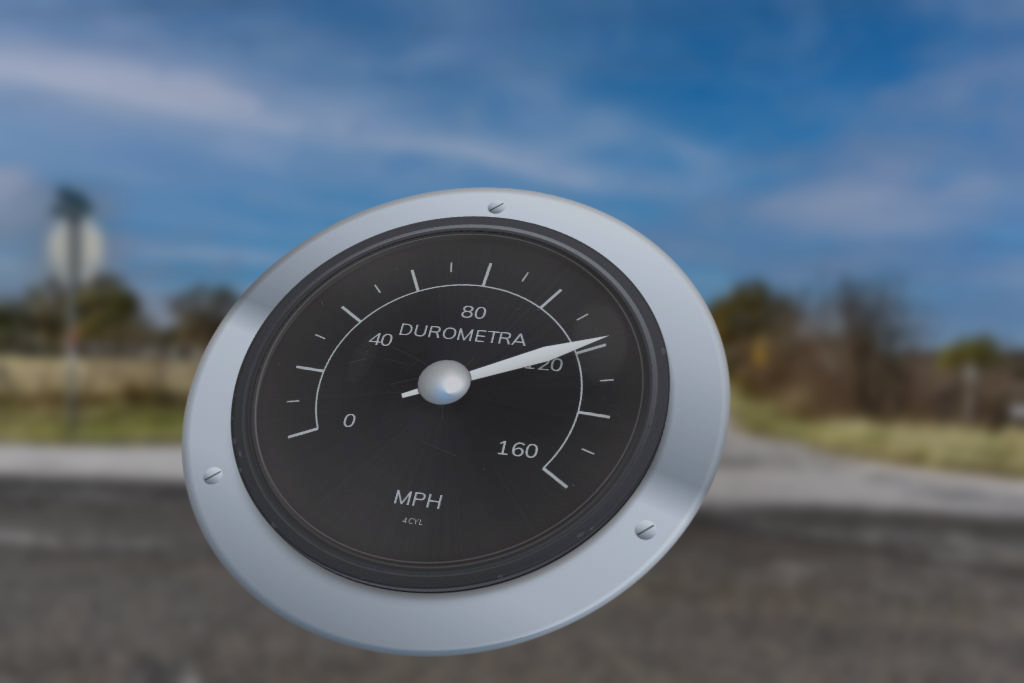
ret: {"value": 120, "unit": "mph"}
